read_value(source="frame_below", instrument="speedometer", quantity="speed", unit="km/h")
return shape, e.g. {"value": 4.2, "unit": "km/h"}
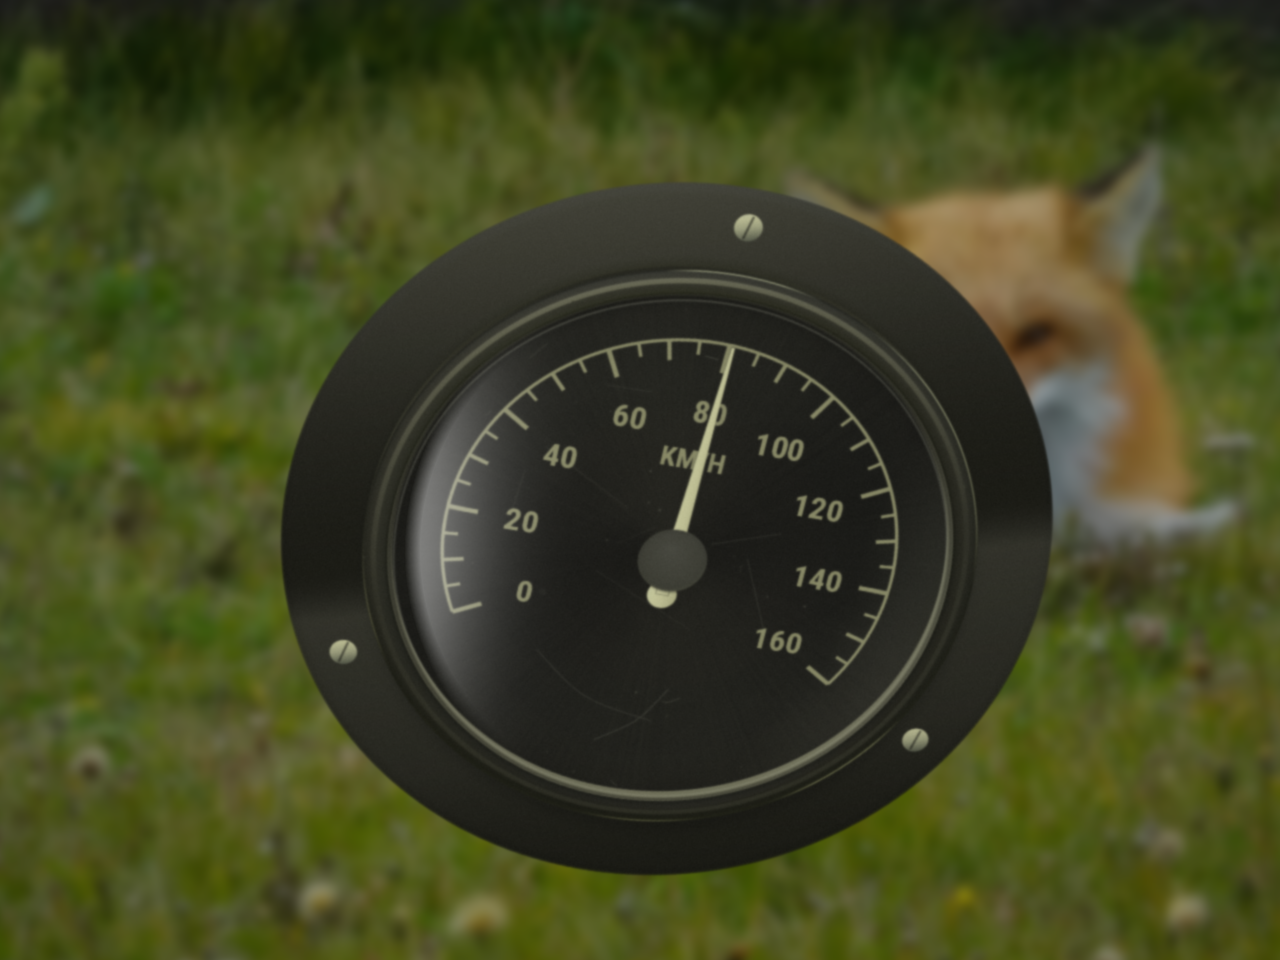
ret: {"value": 80, "unit": "km/h"}
